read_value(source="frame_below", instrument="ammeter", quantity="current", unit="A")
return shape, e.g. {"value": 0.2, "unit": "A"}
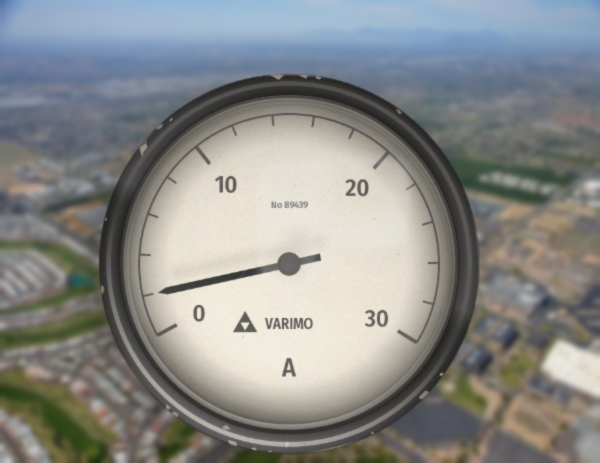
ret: {"value": 2, "unit": "A"}
